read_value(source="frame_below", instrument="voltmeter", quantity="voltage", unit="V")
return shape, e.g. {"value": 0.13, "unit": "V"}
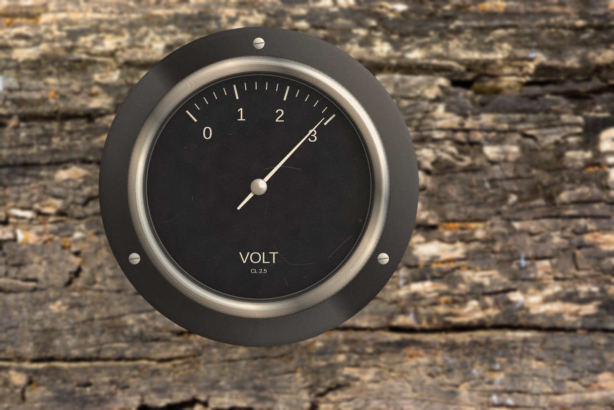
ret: {"value": 2.9, "unit": "V"}
